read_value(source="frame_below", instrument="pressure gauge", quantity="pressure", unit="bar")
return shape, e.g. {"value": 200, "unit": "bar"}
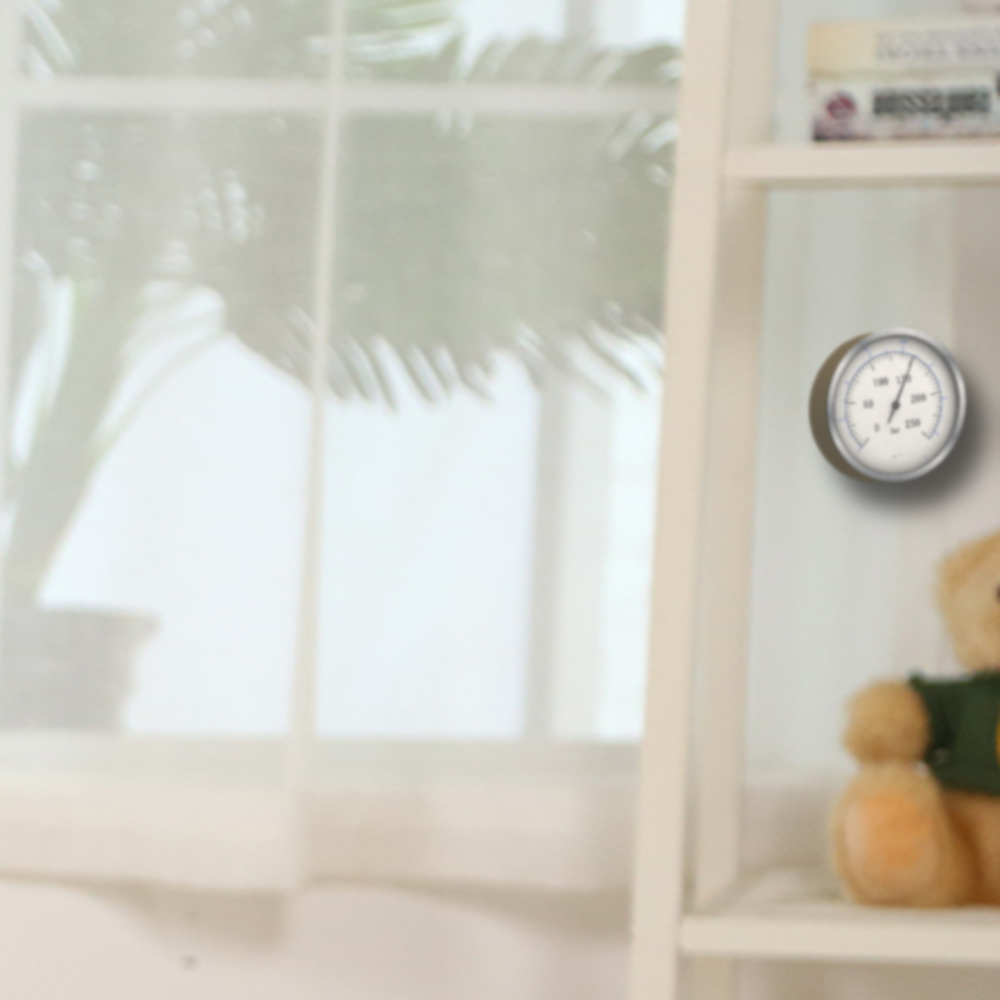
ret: {"value": 150, "unit": "bar"}
